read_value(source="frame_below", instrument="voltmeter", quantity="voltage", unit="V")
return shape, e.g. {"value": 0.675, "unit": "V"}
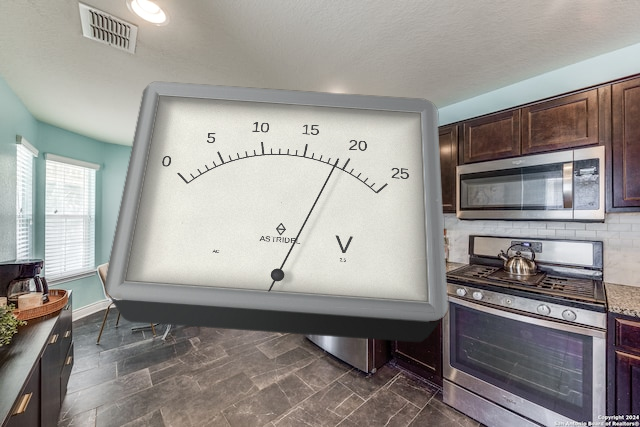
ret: {"value": 19, "unit": "V"}
